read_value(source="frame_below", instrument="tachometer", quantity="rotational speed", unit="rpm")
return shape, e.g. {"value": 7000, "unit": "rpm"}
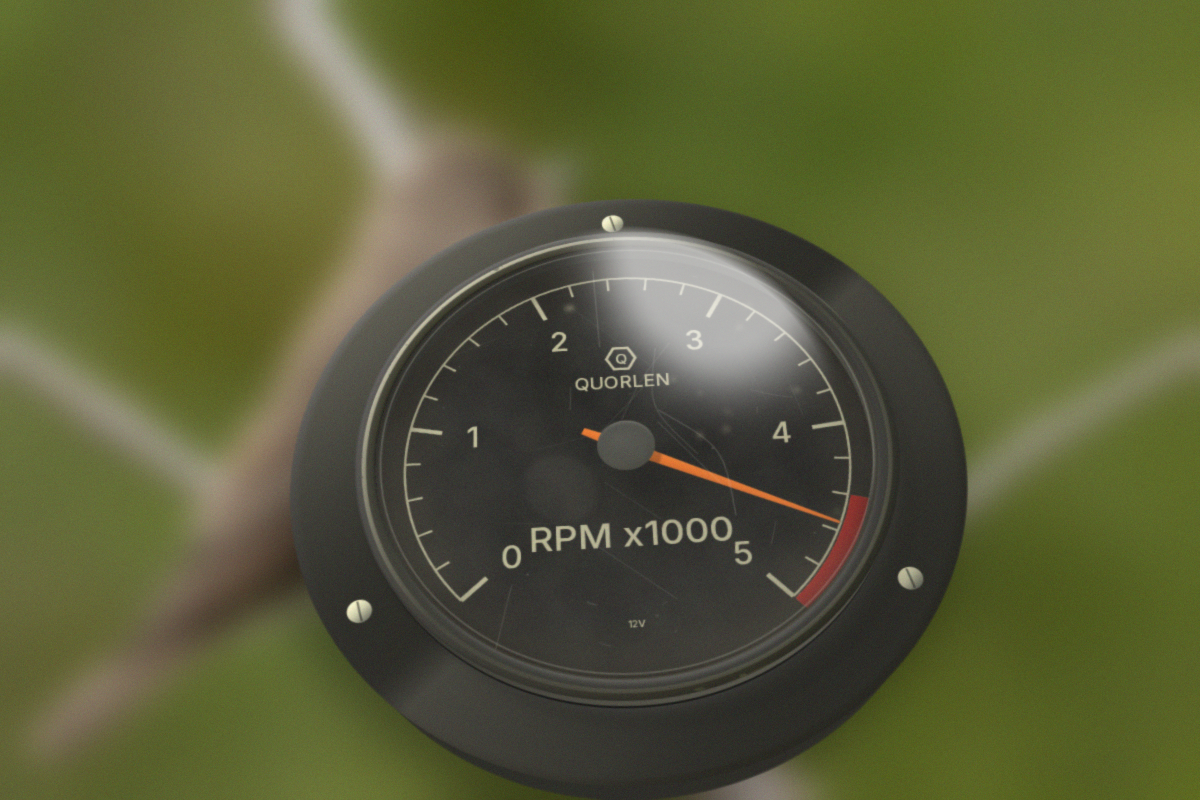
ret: {"value": 4600, "unit": "rpm"}
